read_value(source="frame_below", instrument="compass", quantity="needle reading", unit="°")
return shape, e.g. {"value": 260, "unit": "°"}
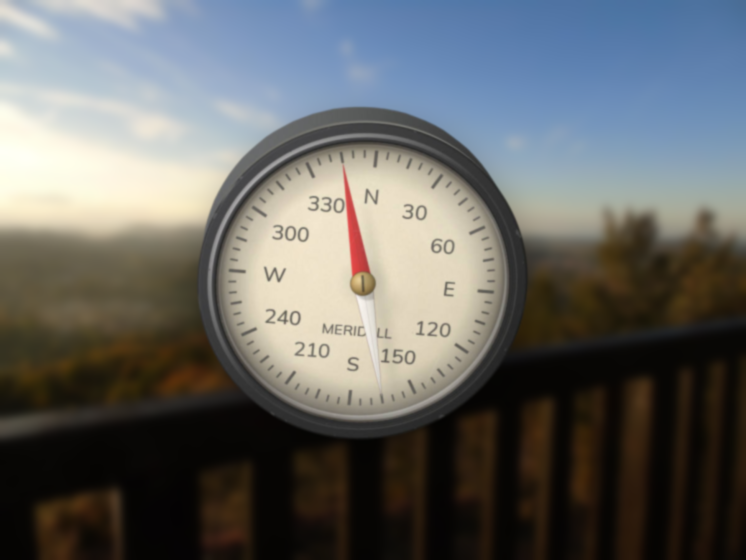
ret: {"value": 345, "unit": "°"}
